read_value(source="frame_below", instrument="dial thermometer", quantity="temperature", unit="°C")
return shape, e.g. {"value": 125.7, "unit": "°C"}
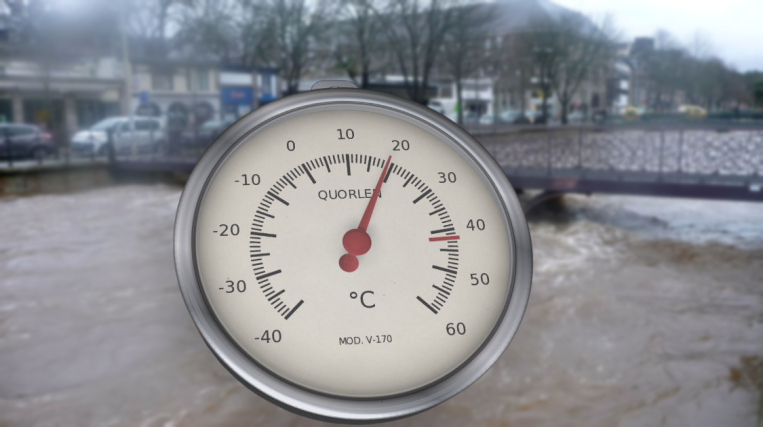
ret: {"value": 19, "unit": "°C"}
